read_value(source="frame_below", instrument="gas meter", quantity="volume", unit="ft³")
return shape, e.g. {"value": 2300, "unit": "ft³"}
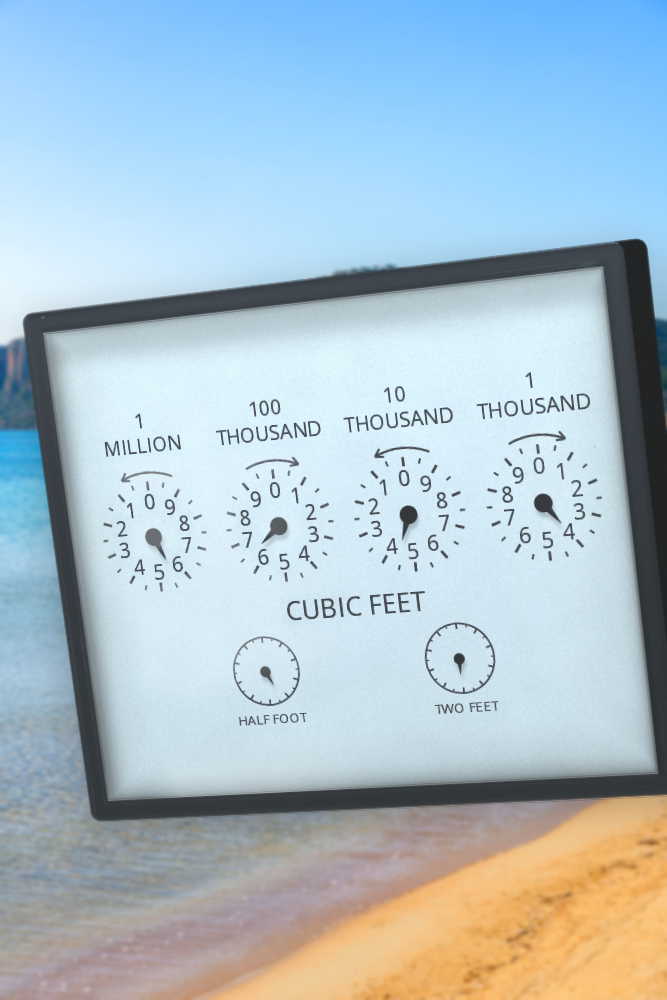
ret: {"value": 564400, "unit": "ft³"}
